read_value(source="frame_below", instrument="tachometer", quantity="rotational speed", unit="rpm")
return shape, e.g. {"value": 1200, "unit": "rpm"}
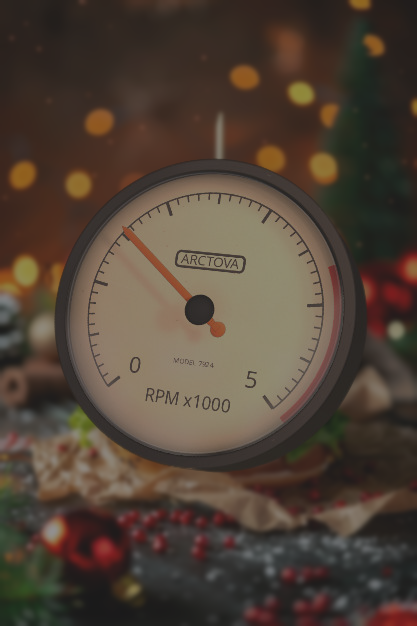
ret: {"value": 1550, "unit": "rpm"}
